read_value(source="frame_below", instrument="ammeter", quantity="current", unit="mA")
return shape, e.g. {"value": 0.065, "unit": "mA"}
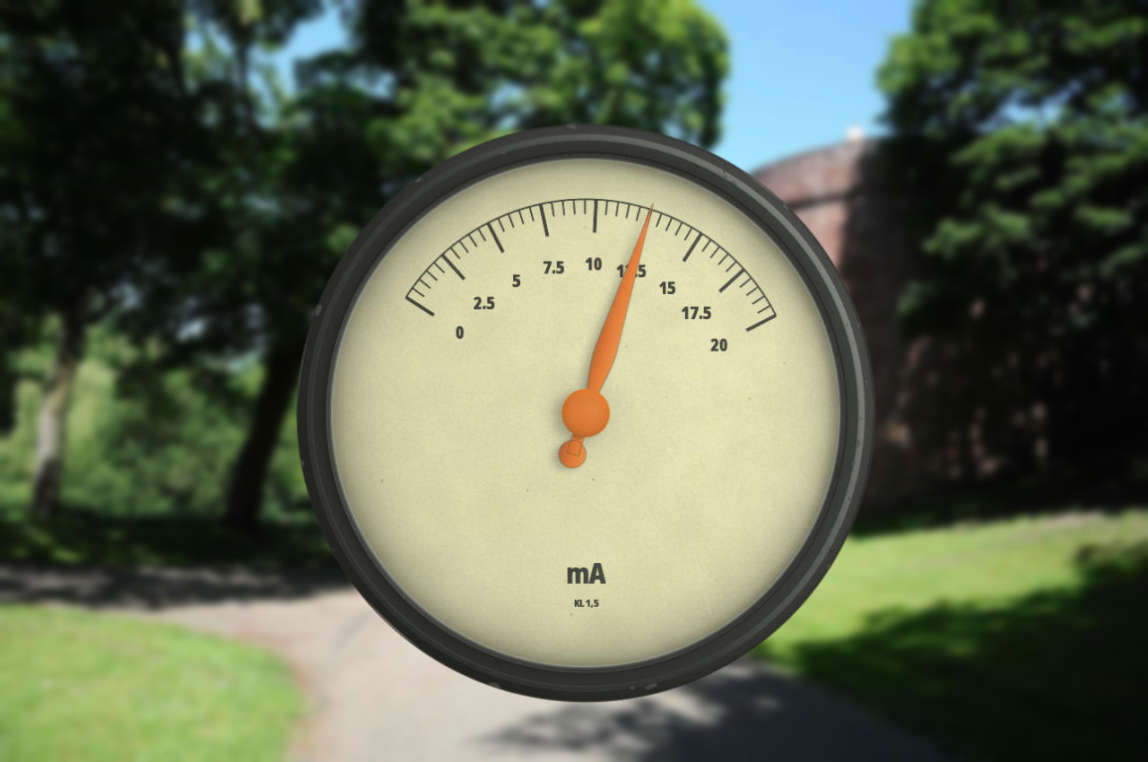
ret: {"value": 12.5, "unit": "mA"}
